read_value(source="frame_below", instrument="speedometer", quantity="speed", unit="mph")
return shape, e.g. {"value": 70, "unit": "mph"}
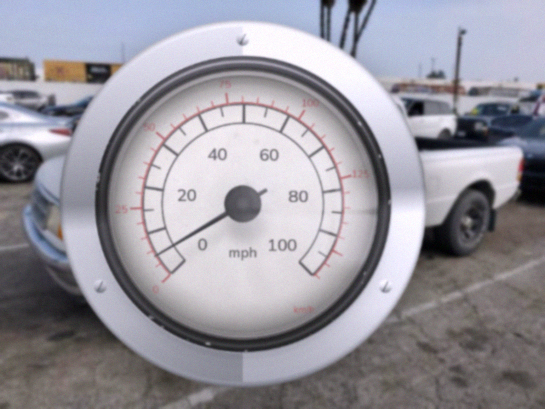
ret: {"value": 5, "unit": "mph"}
